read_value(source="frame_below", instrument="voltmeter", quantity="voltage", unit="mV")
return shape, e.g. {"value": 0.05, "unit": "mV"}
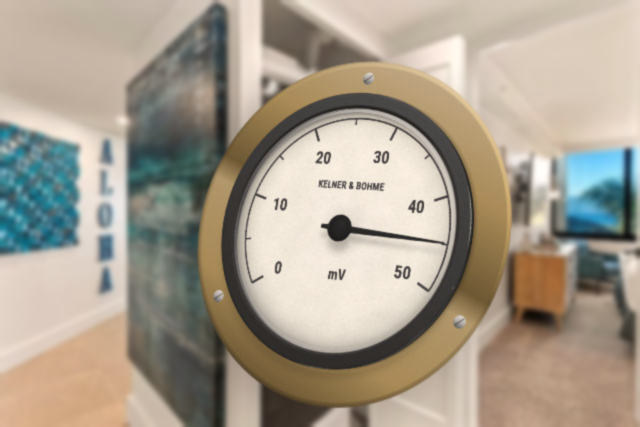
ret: {"value": 45, "unit": "mV"}
